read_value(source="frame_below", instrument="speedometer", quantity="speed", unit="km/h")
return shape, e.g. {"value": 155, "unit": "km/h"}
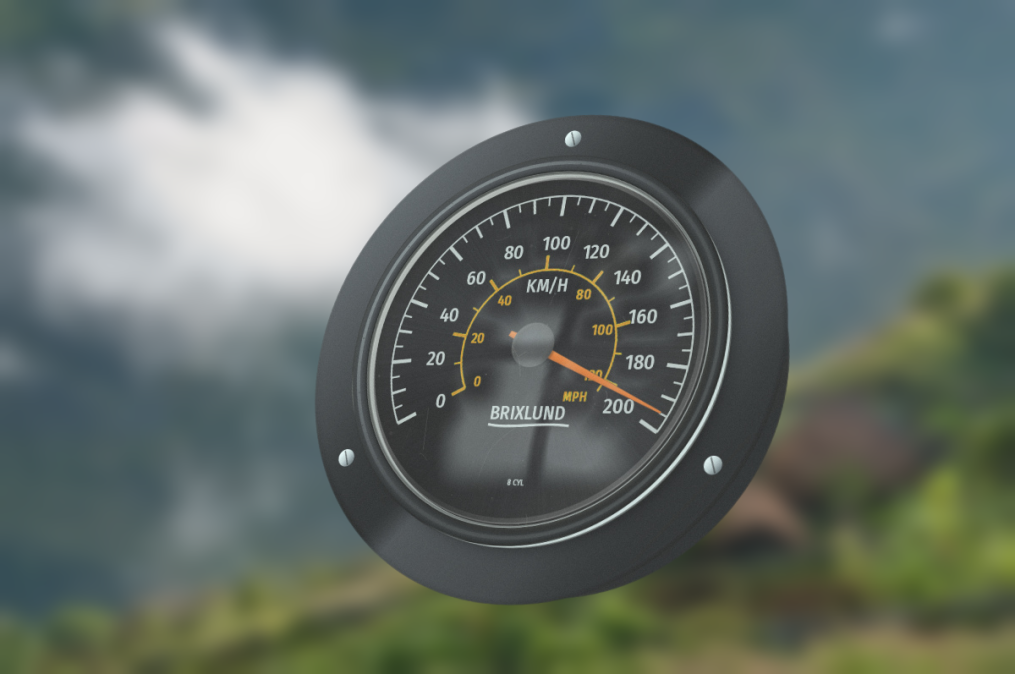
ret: {"value": 195, "unit": "km/h"}
